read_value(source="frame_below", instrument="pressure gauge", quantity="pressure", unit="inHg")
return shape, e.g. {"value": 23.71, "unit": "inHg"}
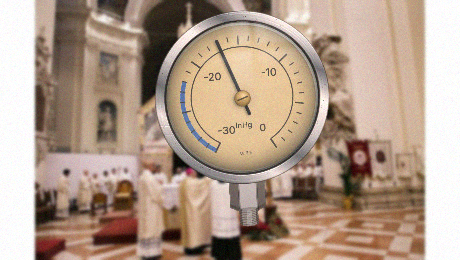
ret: {"value": -17, "unit": "inHg"}
